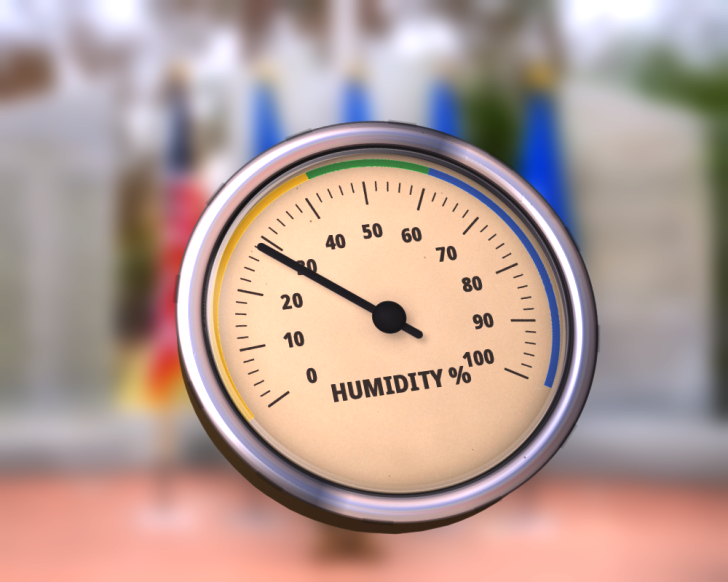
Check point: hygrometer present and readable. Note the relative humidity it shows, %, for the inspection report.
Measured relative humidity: 28 %
